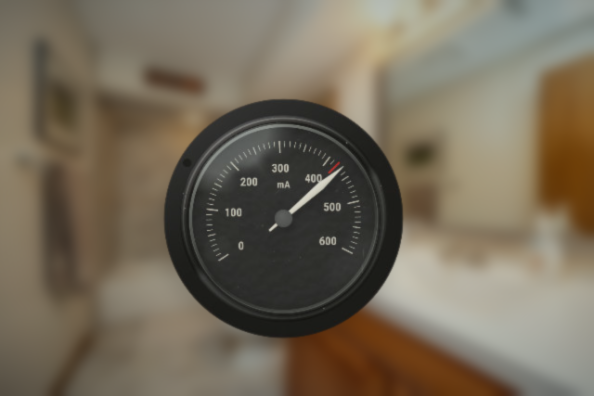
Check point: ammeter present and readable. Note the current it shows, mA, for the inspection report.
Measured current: 430 mA
